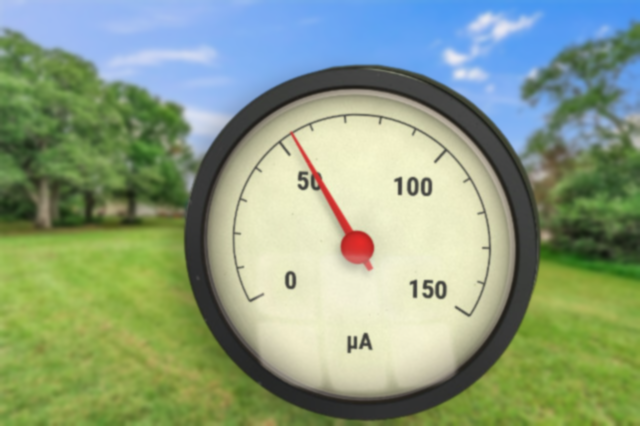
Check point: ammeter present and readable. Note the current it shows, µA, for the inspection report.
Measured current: 55 µA
